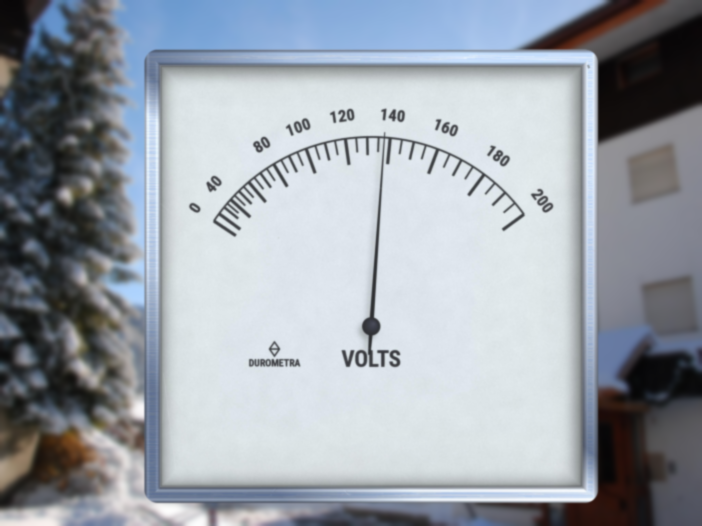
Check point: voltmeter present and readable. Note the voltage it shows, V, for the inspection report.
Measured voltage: 137.5 V
